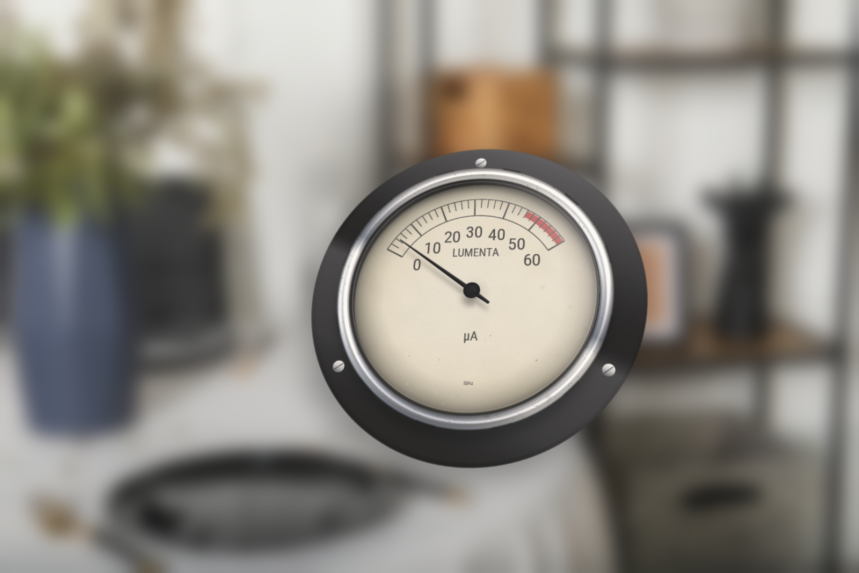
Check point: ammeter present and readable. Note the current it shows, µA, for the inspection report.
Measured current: 4 µA
